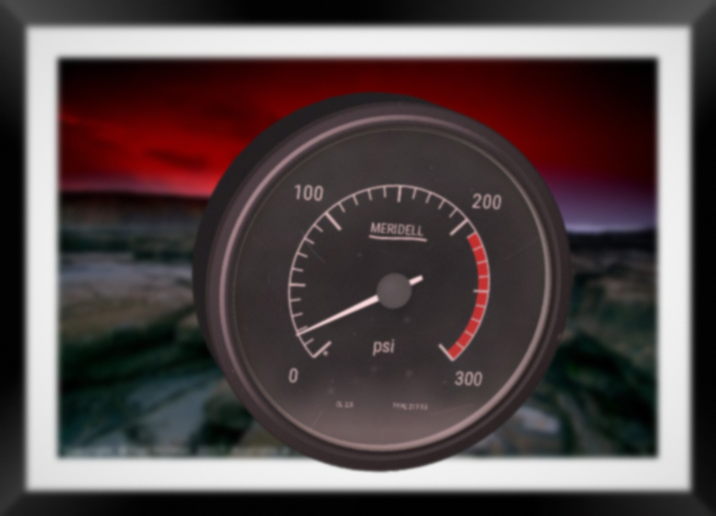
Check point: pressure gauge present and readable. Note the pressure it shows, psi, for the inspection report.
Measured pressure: 20 psi
